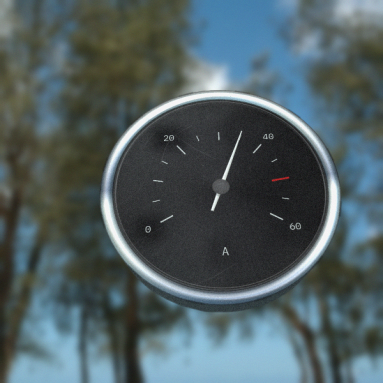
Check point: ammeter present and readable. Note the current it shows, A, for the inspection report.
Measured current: 35 A
